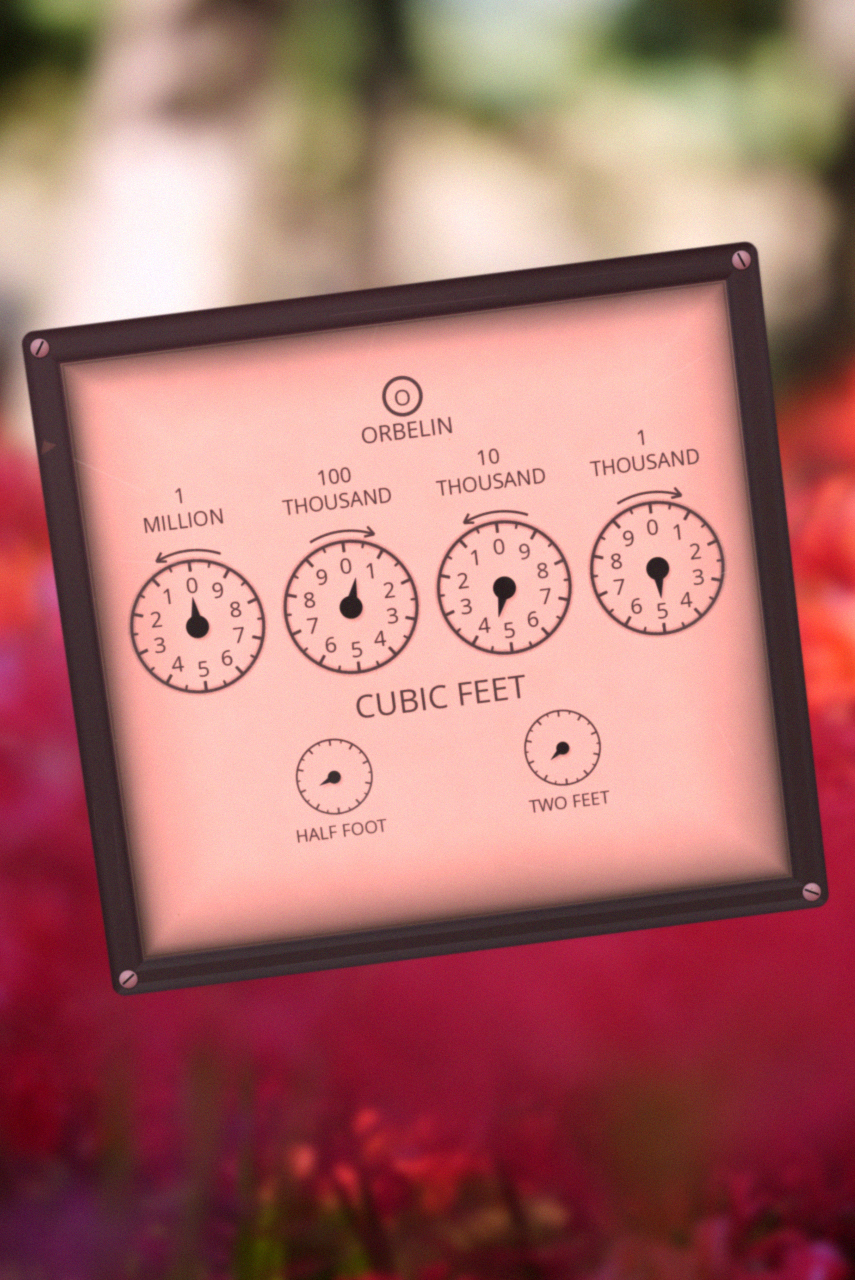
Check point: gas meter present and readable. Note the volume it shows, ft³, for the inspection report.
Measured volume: 4500 ft³
